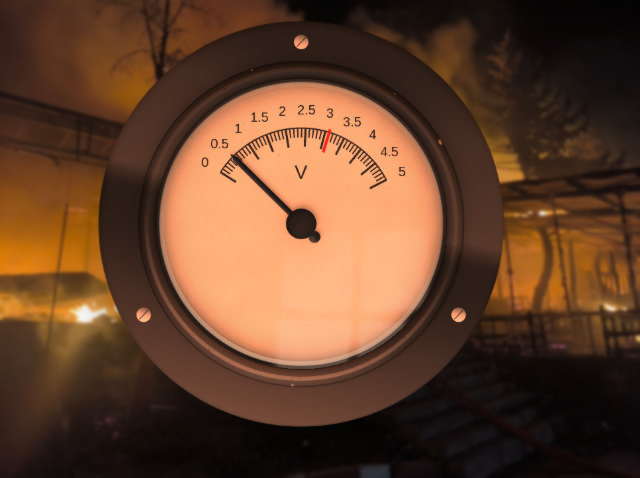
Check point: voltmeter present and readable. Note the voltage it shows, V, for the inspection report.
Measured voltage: 0.5 V
